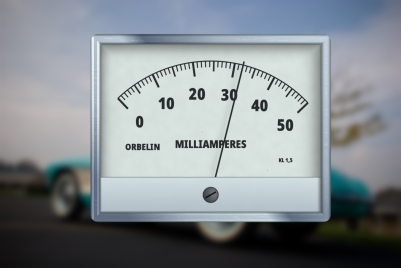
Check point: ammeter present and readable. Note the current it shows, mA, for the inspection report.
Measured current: 32 mA
